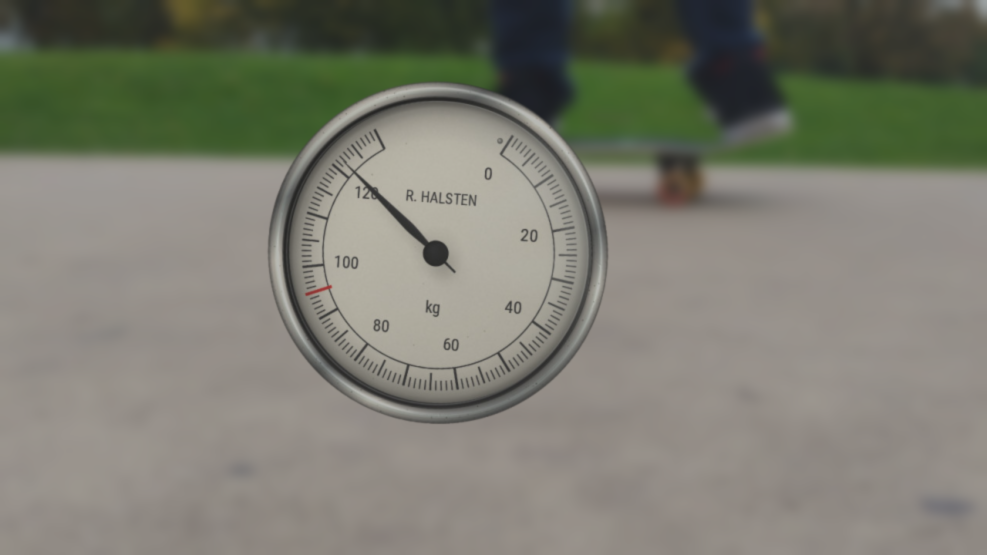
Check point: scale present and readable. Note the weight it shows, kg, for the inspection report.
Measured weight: 122 kg
